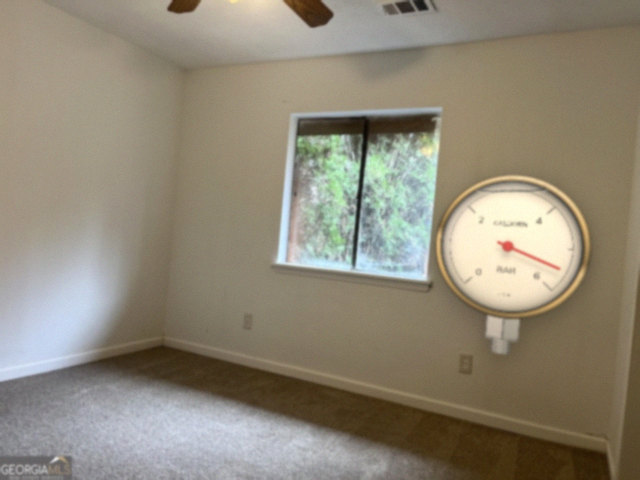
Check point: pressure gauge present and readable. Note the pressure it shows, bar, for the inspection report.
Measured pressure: 5.5 bar
